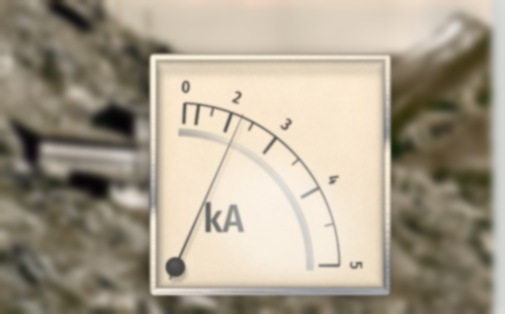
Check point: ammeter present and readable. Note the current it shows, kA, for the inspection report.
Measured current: 2.25 kA
